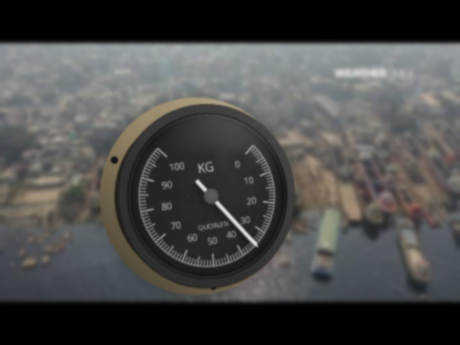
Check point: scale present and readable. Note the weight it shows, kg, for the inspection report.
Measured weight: 35 kg
